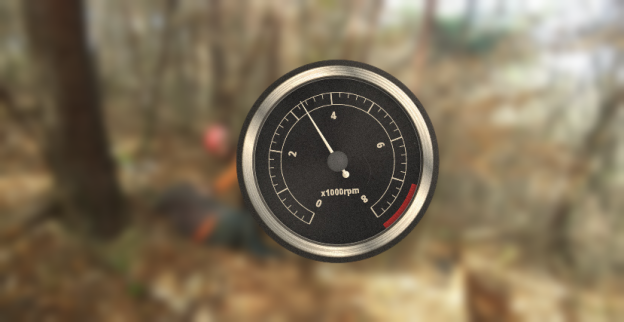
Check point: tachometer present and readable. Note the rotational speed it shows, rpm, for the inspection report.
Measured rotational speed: 3300 rpm
